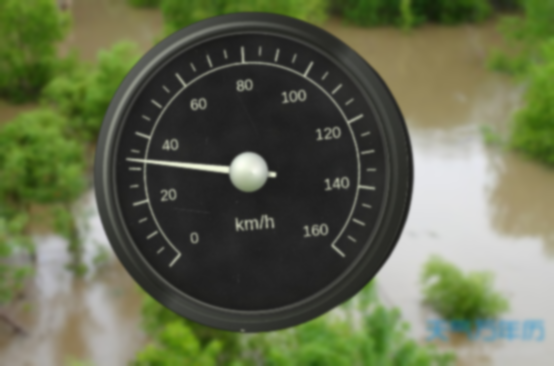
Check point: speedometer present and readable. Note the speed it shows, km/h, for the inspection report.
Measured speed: 32.5 km/h
